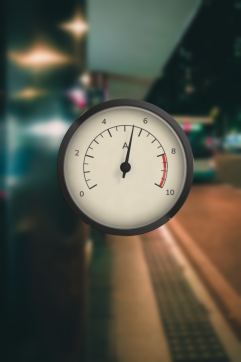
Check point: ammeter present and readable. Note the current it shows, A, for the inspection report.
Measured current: 5.5 A
